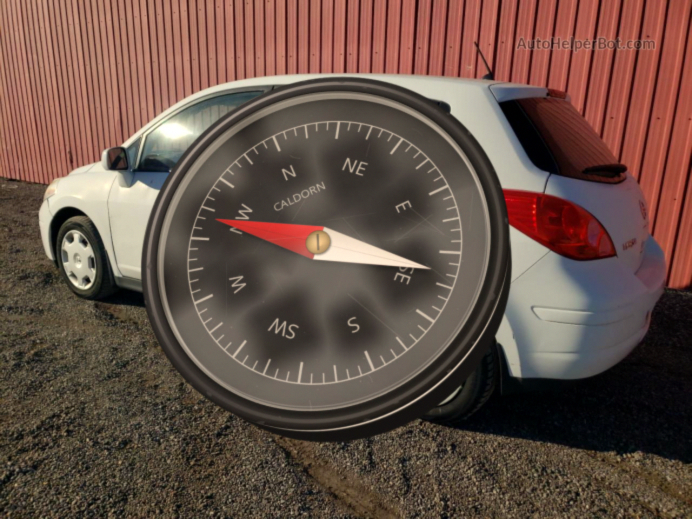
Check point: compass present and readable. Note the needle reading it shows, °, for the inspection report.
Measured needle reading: 310 °
